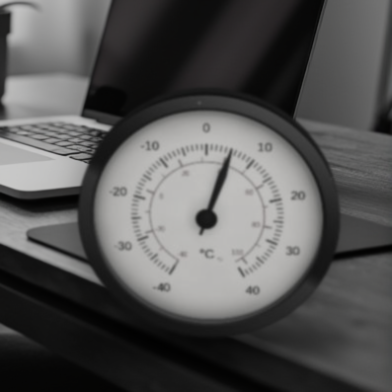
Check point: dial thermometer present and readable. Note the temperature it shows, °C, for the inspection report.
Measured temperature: 5 °C
